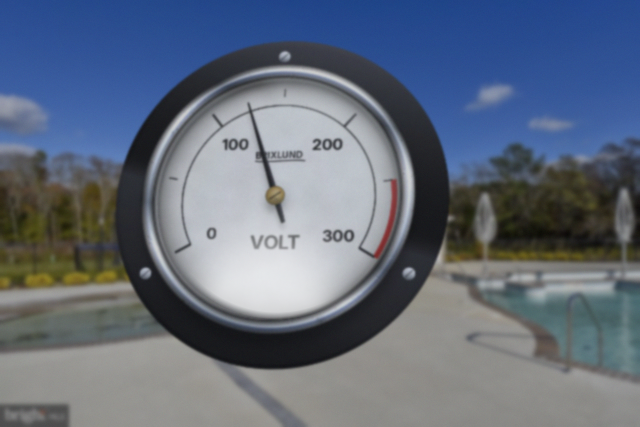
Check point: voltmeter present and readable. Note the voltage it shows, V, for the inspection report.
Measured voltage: 125 V
